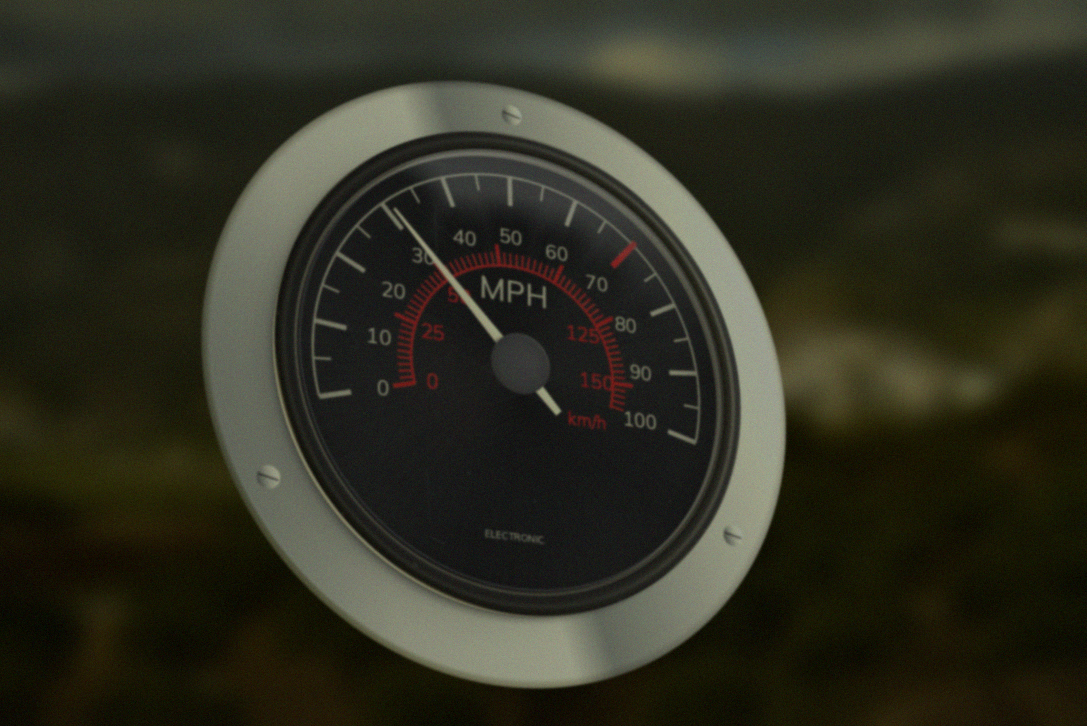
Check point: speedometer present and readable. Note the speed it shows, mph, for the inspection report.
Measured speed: 30 mph
